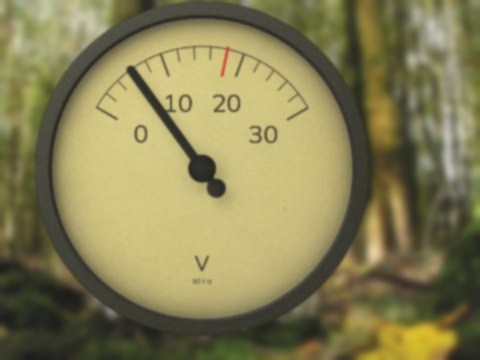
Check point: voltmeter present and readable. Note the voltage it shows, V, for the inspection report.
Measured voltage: 6 V
